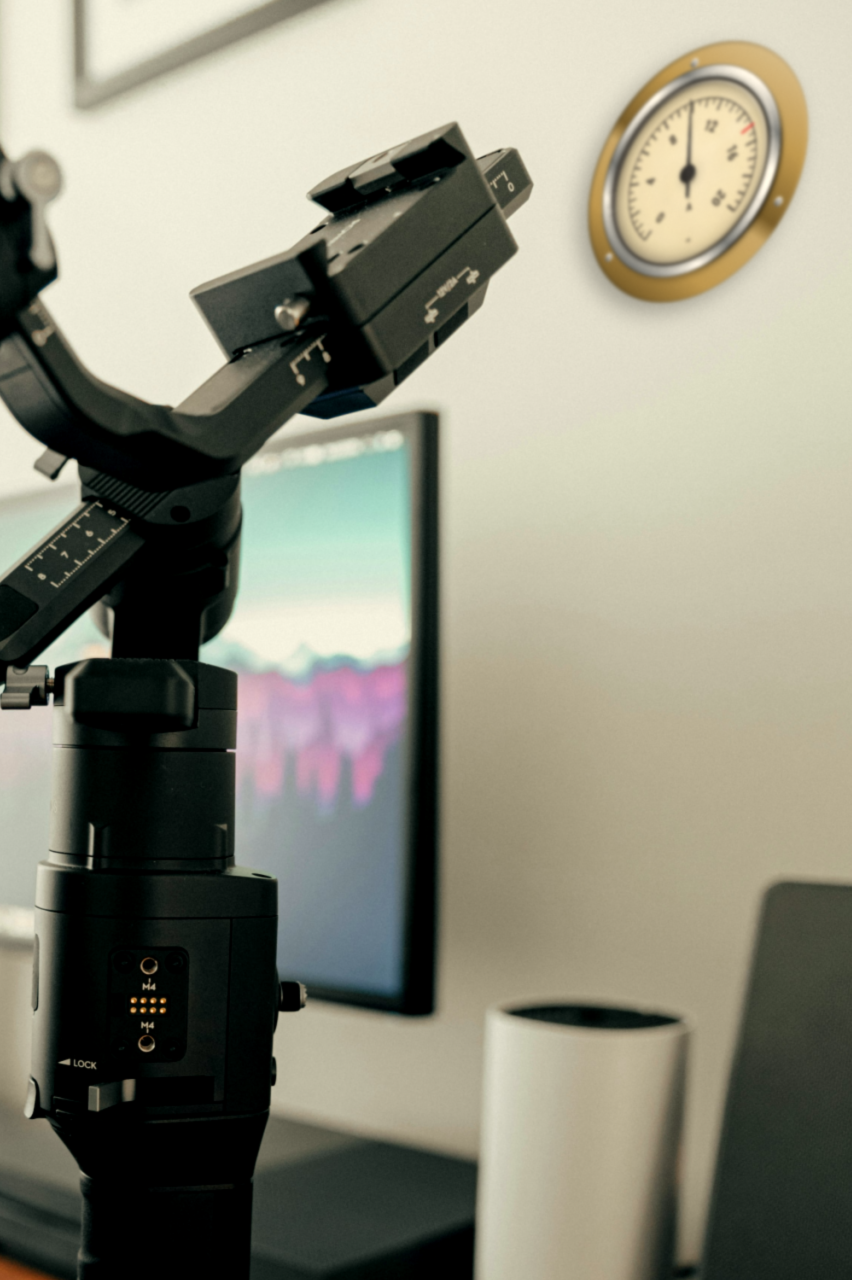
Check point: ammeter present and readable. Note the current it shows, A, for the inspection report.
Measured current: 10 A
